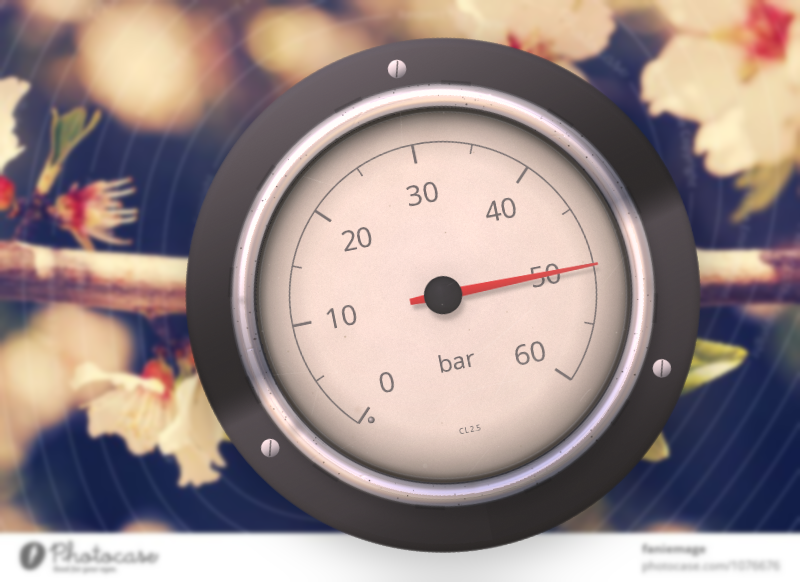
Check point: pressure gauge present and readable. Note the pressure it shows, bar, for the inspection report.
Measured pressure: 50 bar
